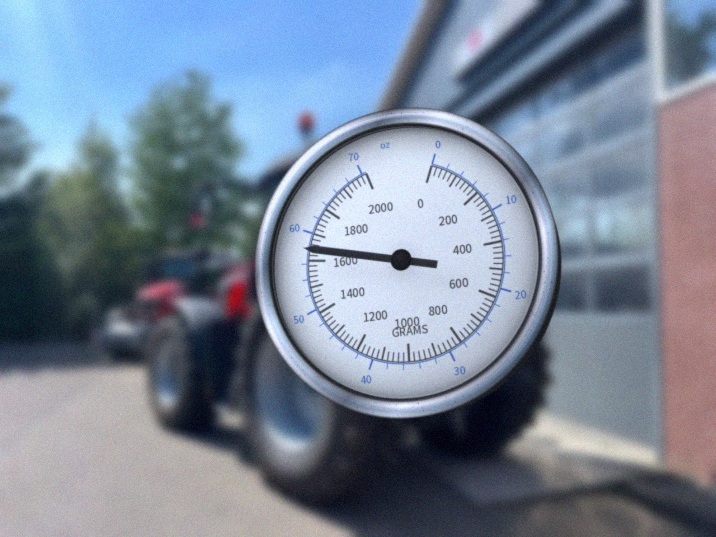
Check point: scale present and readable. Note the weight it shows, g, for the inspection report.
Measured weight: 1640 g
